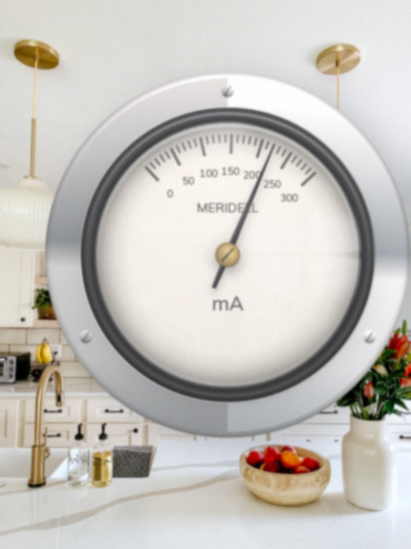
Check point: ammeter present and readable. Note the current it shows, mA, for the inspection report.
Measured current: 220 mA
